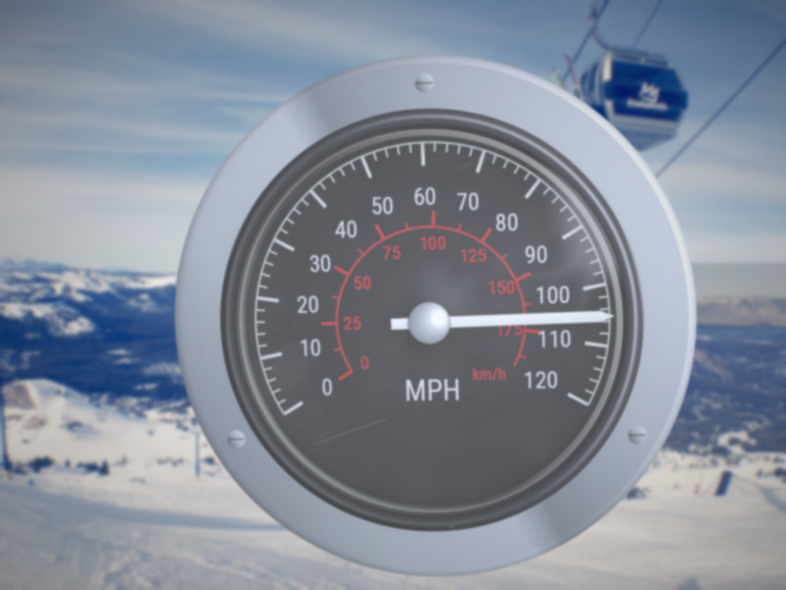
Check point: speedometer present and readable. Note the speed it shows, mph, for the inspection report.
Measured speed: 105 mph
